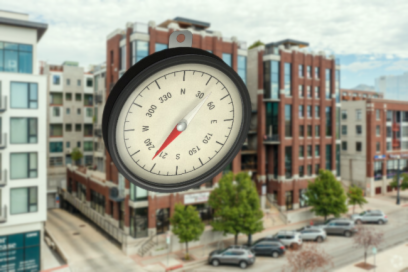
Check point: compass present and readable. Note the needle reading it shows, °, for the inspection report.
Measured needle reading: 220 °
